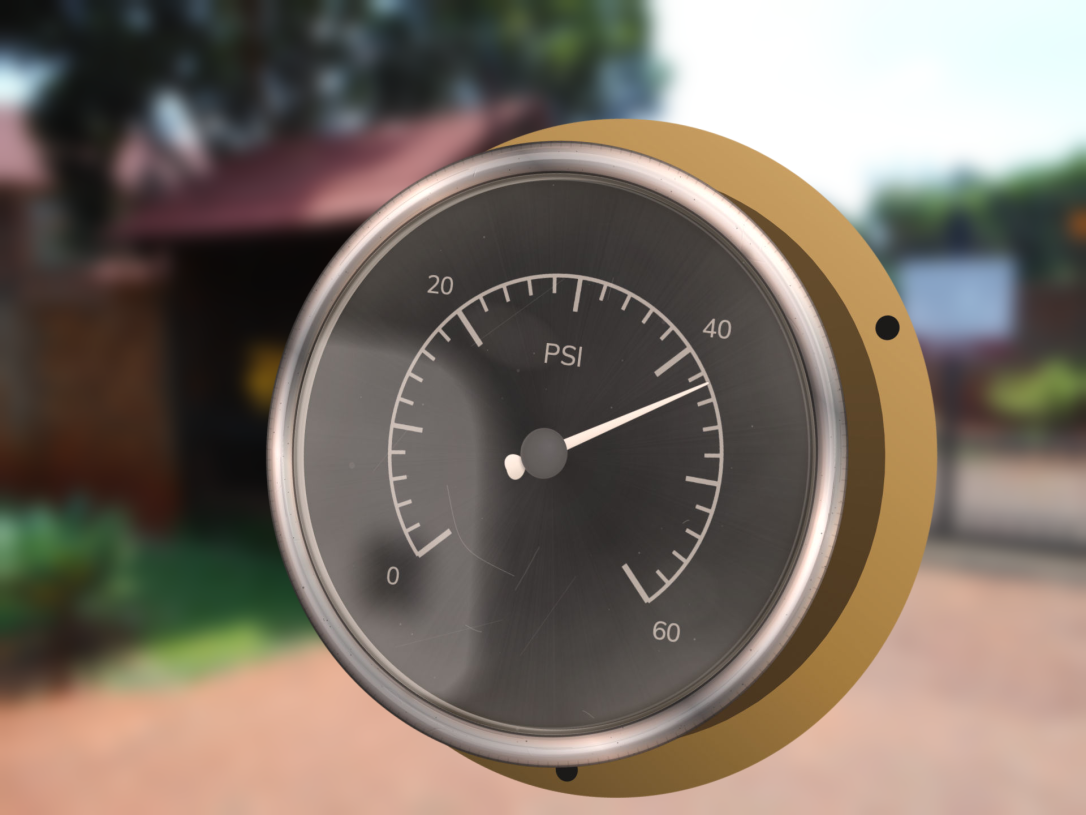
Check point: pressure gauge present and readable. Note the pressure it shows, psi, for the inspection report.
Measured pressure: 43 psi
